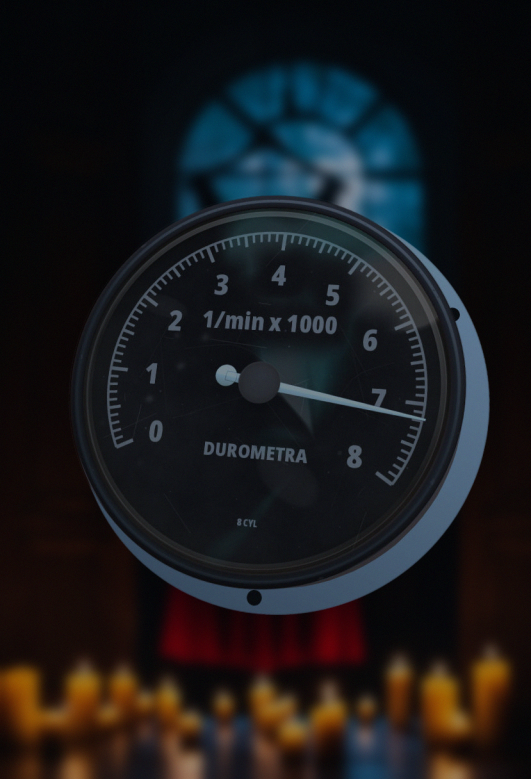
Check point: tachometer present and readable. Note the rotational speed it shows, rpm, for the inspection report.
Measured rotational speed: 7200 rpm
